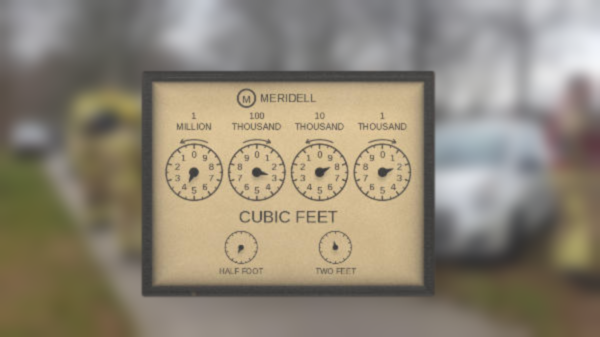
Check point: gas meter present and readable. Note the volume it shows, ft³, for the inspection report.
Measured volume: 428200 ft³
